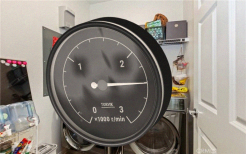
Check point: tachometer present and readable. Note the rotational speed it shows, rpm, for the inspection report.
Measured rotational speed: 2400 rpm
